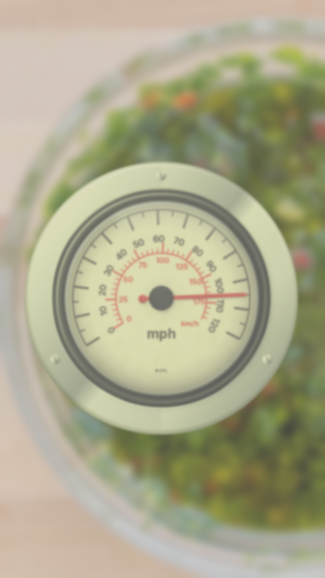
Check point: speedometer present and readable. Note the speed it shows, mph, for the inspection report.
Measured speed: 105 mph
